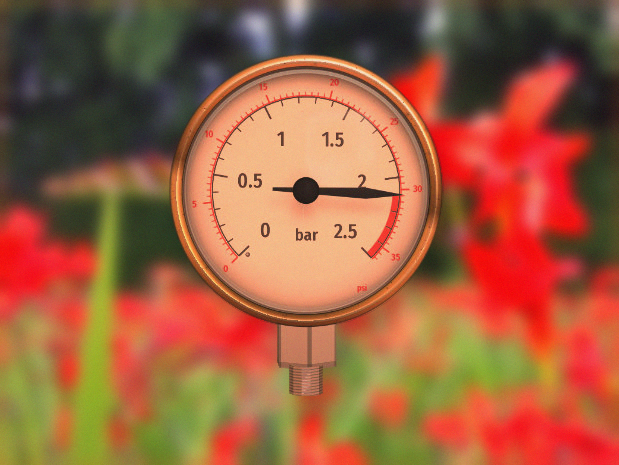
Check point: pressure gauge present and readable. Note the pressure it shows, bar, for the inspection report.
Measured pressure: 2.1 bar
